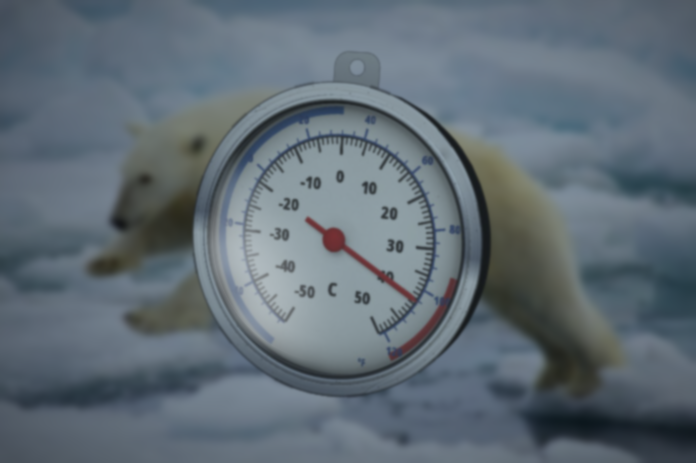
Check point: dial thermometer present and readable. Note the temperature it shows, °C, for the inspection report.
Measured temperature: 40 °C
